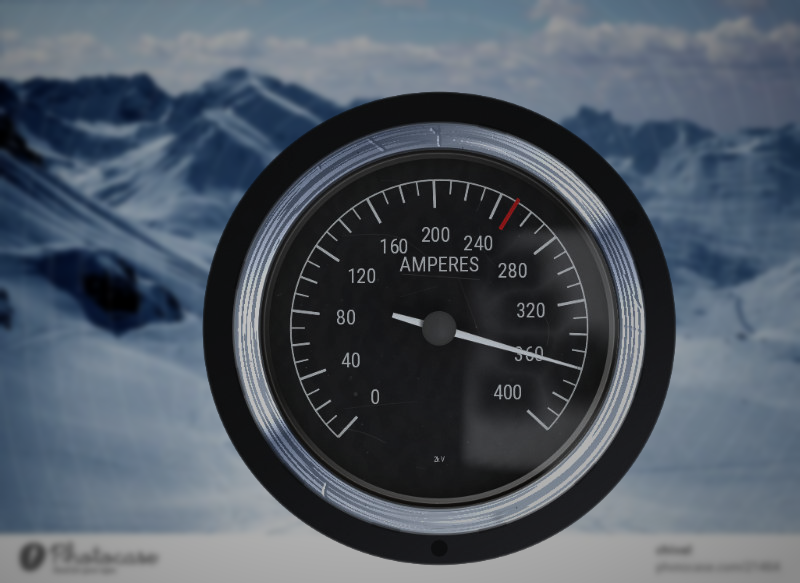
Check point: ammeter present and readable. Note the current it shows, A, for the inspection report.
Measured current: 360 A
